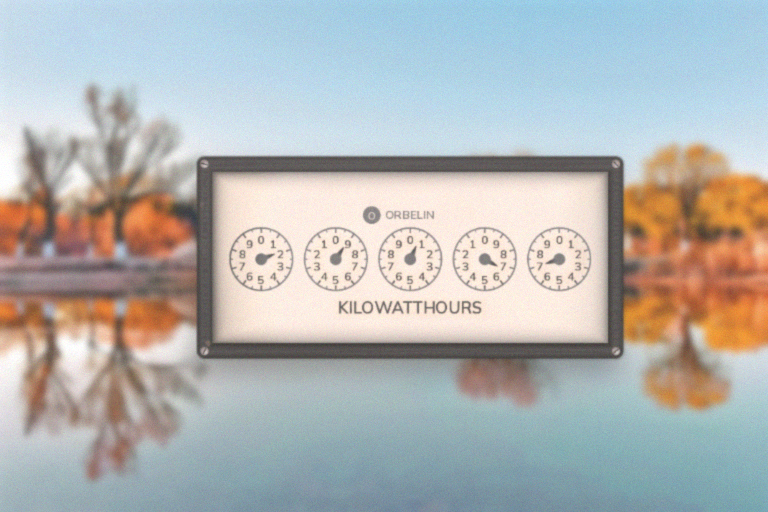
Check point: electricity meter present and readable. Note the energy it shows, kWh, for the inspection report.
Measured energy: 19067 kWh
